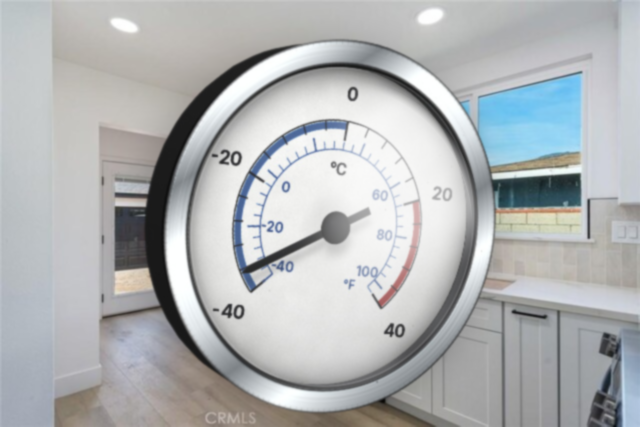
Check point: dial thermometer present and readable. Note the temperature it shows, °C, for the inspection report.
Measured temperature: -36 °C
